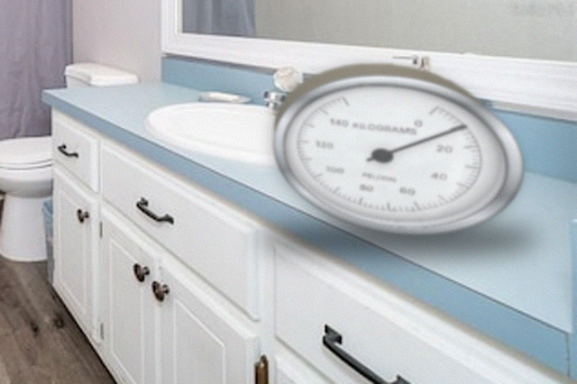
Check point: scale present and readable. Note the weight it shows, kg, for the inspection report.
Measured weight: 10 kg
